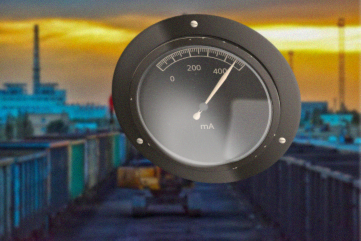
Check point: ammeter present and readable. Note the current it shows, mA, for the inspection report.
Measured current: 450 mA
